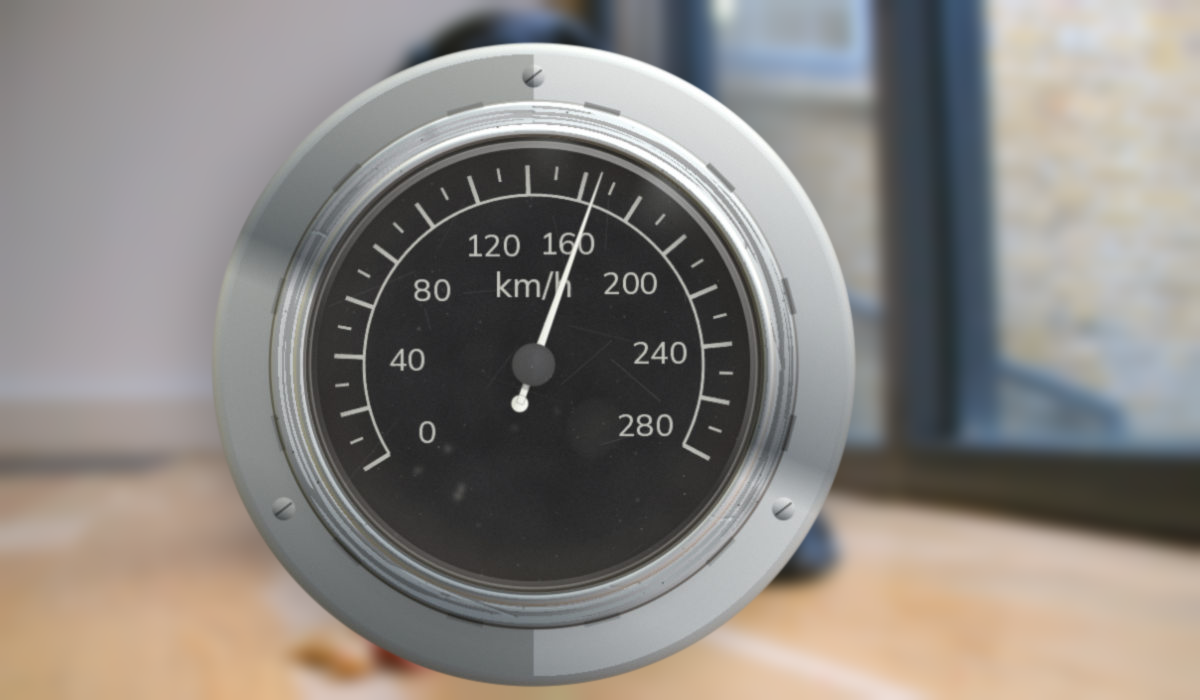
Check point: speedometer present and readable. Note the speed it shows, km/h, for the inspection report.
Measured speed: 165 km/h
